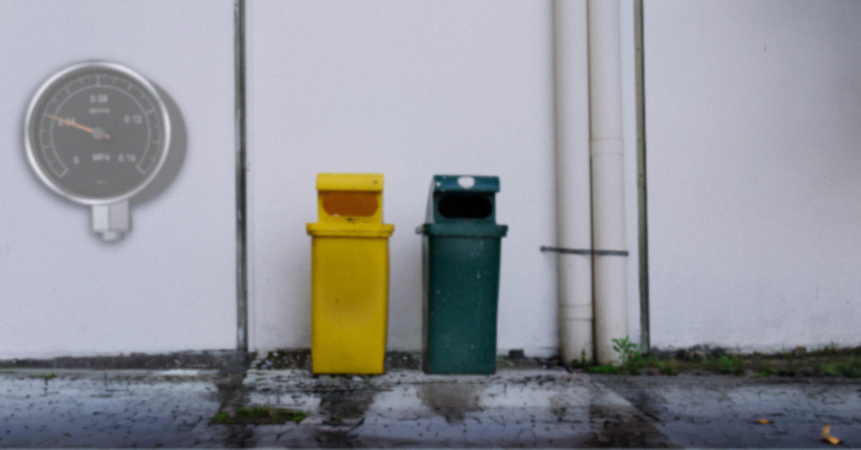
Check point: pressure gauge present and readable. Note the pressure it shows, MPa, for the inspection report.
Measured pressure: 0.04 MPa
